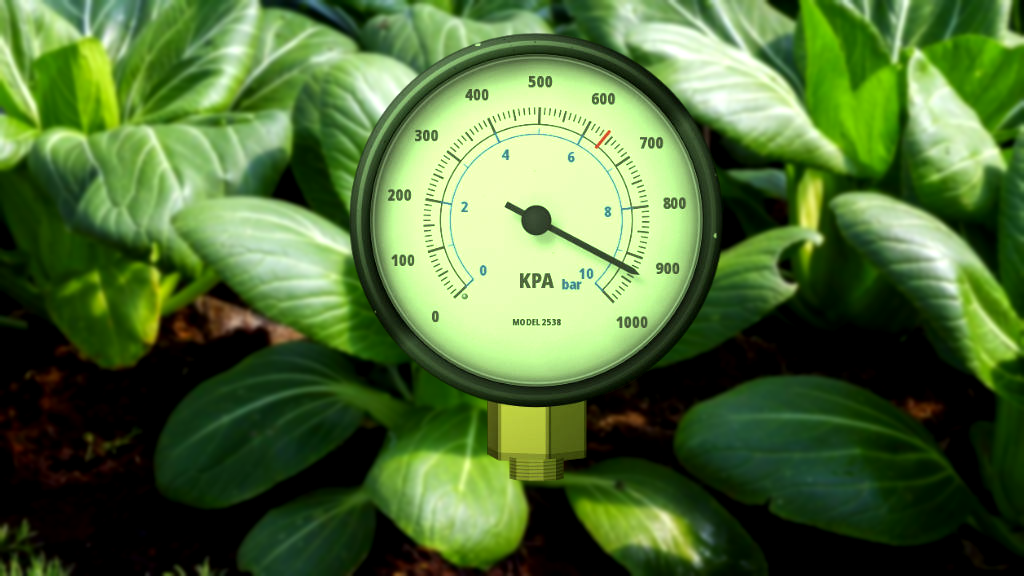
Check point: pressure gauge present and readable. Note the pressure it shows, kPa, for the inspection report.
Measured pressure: 930 kPa
